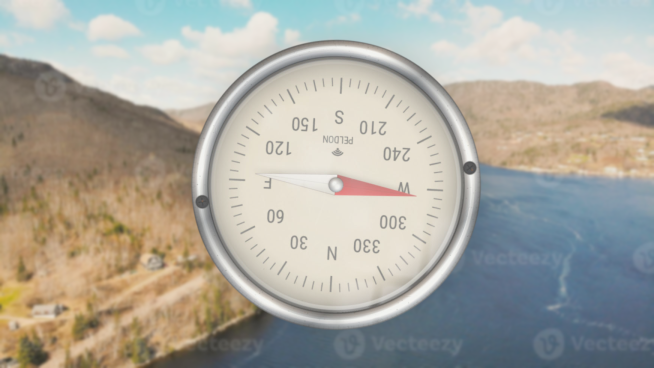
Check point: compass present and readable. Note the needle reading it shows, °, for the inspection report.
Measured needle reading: 275 °
